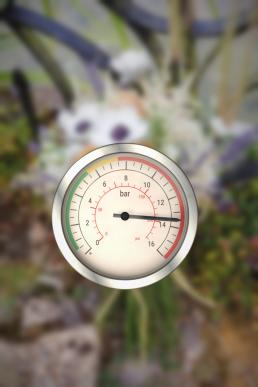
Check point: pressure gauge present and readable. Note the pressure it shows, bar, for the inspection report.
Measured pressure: 13.5 bar
